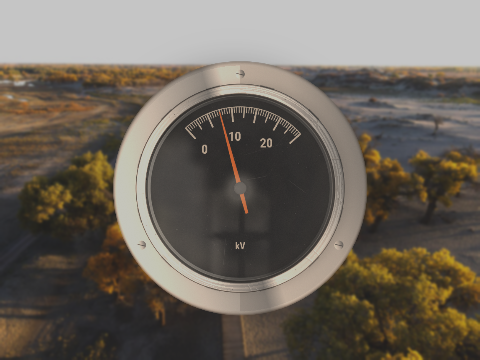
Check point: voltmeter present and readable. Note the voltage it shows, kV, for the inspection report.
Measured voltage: 7.5 kV
